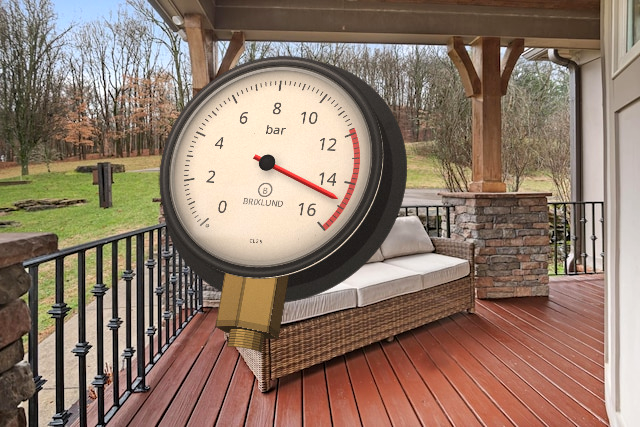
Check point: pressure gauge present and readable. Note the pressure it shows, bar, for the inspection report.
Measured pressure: 14.8 bar
